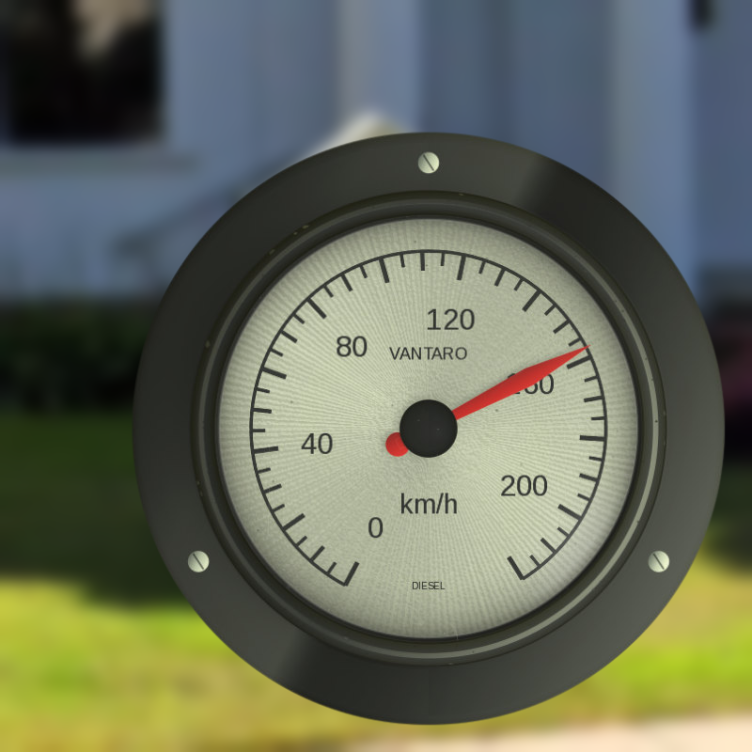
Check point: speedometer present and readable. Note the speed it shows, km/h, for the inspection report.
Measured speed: 157.5 km/h
